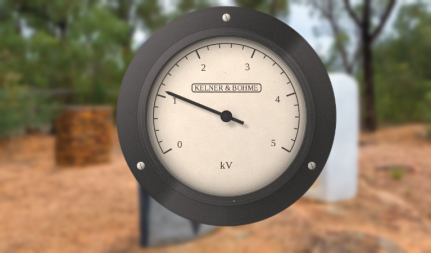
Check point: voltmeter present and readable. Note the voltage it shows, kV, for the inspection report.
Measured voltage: 1.1 kV
